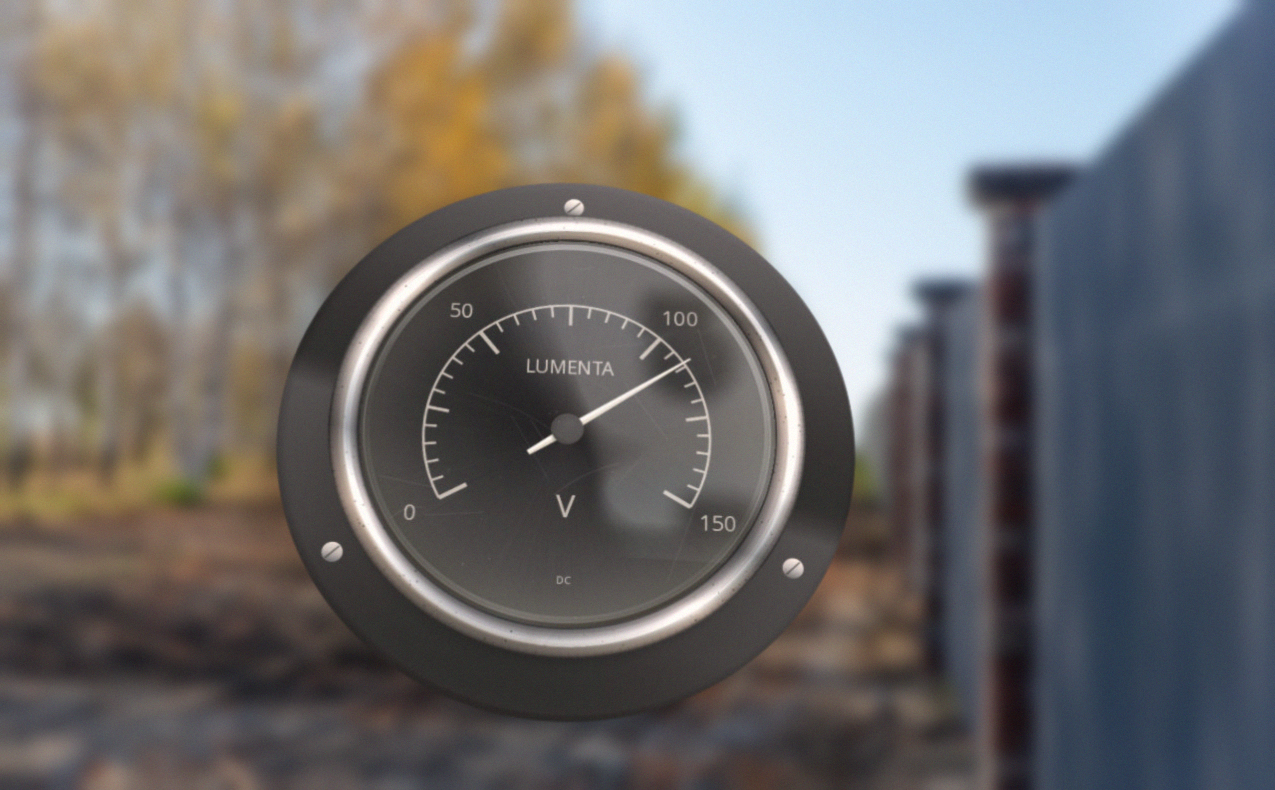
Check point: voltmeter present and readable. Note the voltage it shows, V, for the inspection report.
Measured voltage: 110 V
